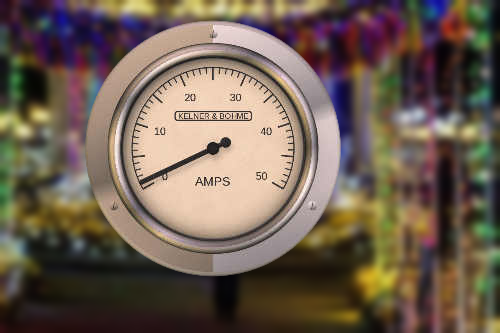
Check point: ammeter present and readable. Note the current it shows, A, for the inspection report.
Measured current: 1 A
